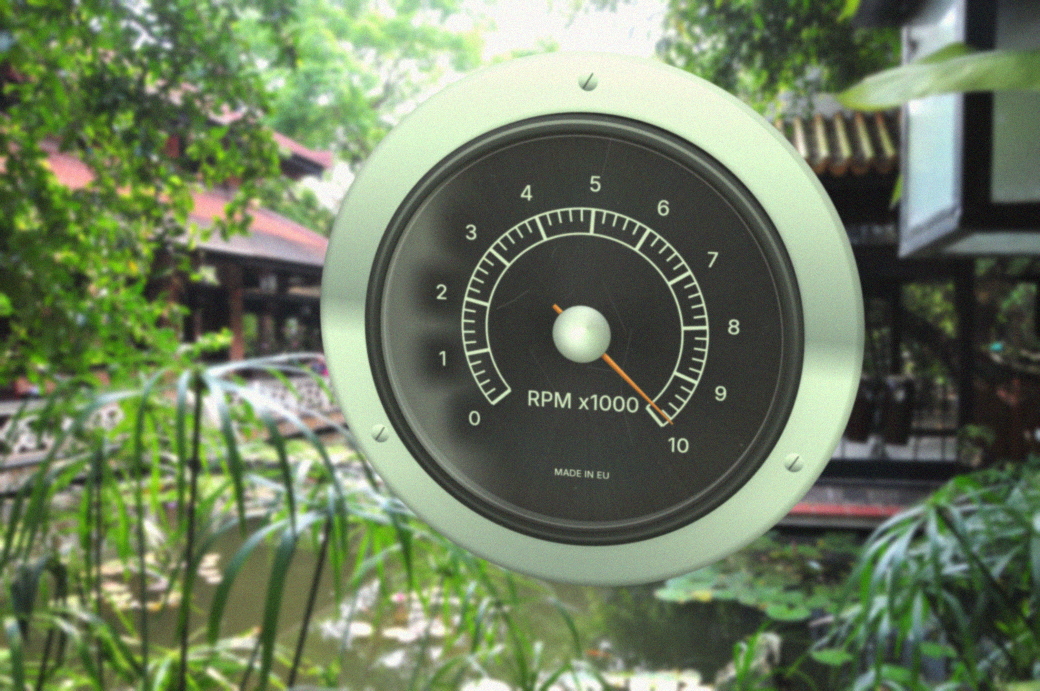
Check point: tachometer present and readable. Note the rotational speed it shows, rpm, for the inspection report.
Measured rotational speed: 9800 rpm
